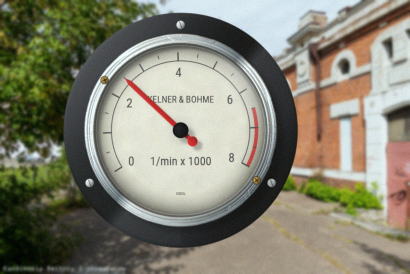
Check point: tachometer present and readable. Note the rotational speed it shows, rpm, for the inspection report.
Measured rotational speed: 2500 rpm
